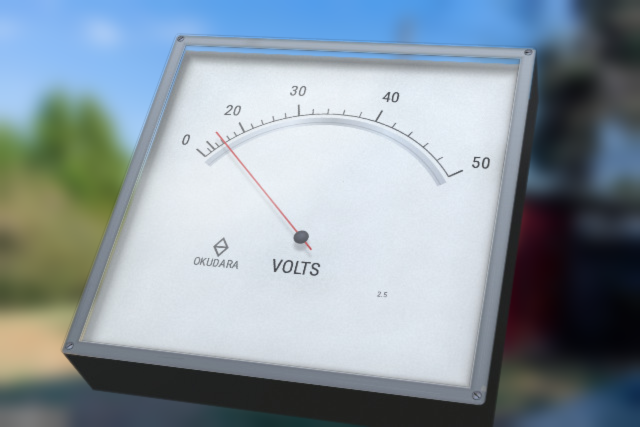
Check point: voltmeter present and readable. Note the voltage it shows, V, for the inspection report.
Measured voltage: 14 V
